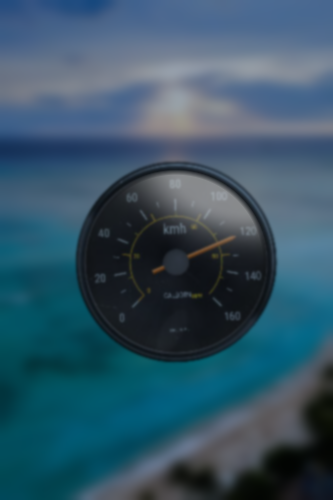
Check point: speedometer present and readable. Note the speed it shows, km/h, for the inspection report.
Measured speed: 120 km/h
